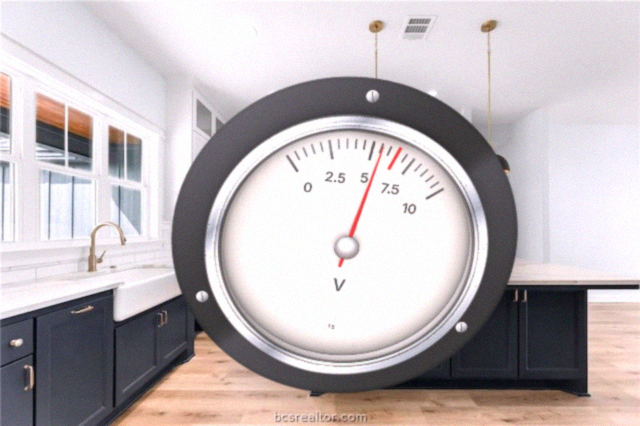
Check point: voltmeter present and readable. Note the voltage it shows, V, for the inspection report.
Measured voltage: 5.5 V
